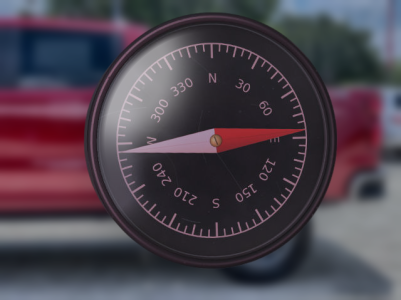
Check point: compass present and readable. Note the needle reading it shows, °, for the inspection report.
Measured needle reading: 85 °
